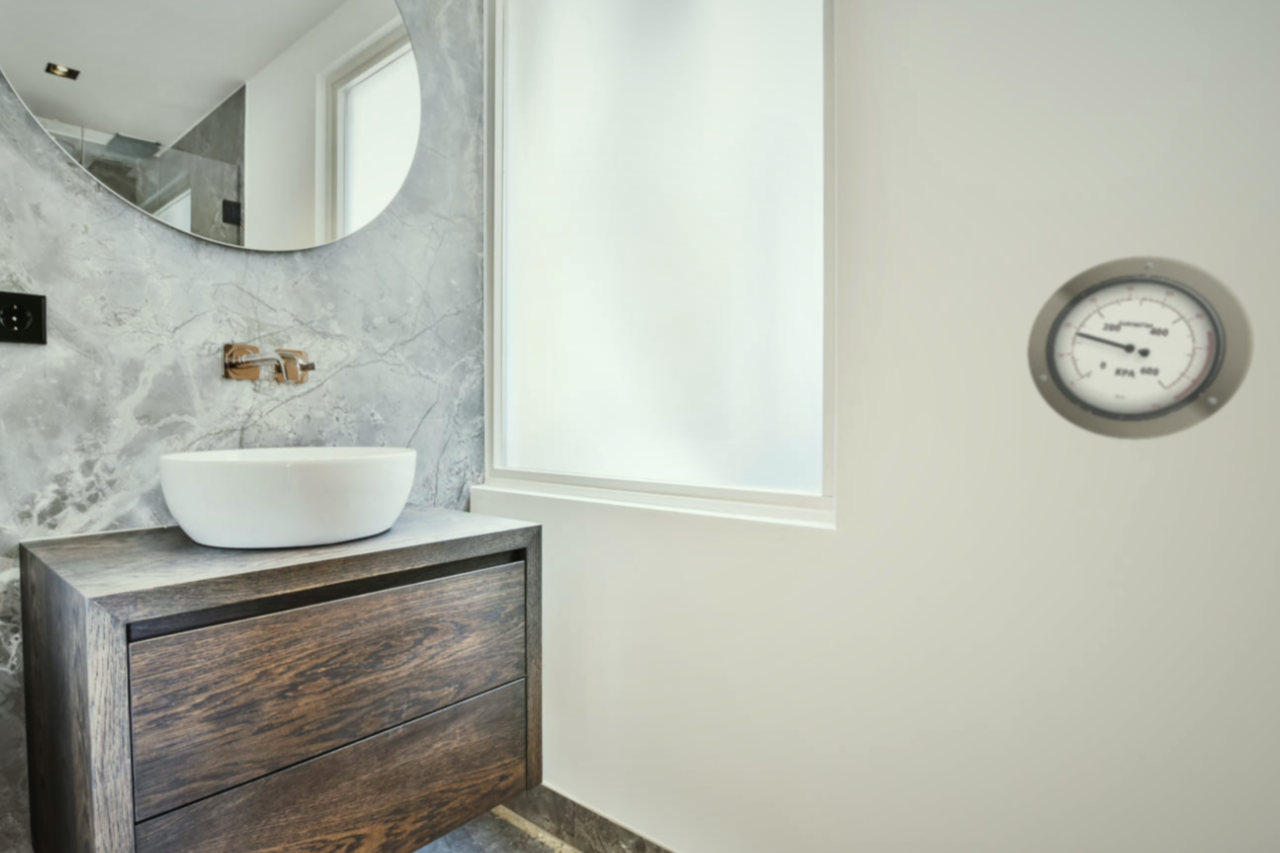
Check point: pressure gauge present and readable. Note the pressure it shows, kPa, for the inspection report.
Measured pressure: 125 kPa
